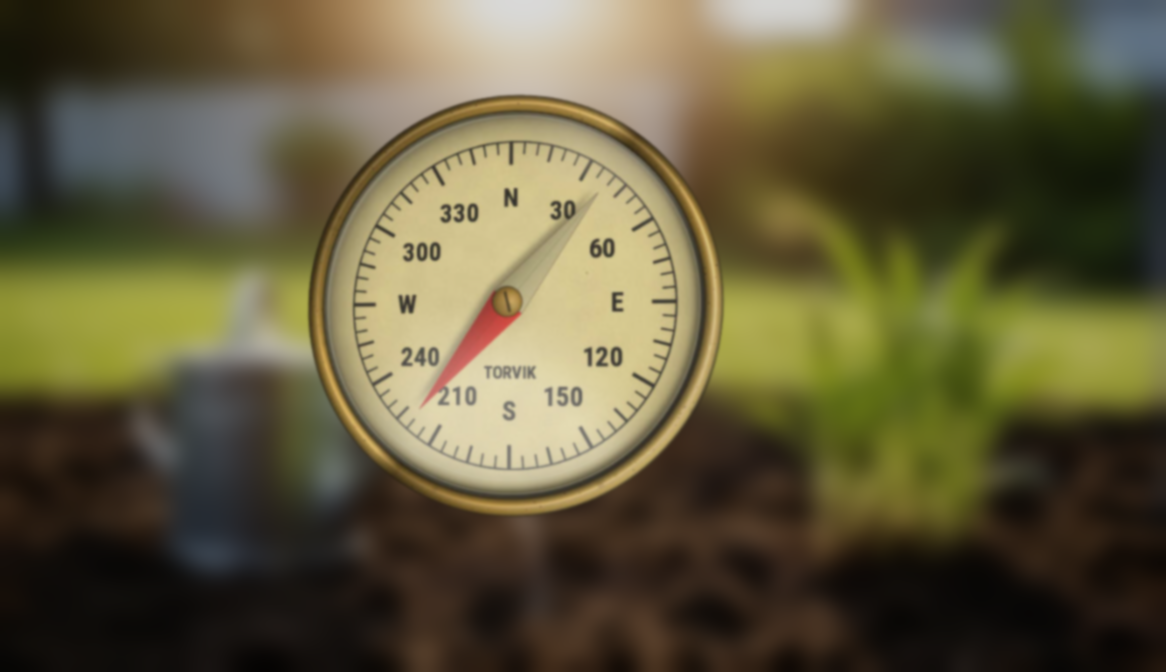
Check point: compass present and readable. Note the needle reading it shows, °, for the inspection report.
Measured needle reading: 220 °
